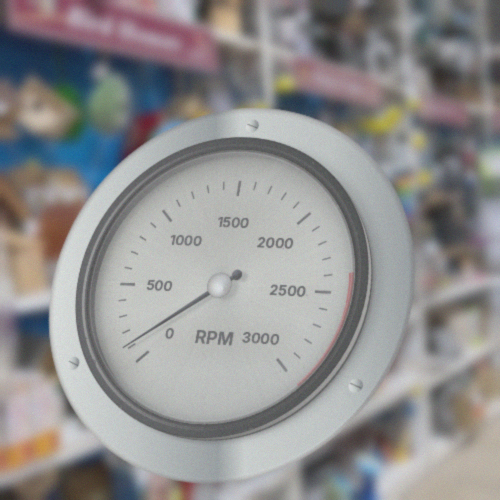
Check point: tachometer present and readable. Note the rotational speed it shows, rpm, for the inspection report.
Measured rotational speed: 100 rpm
